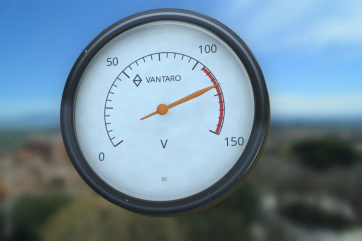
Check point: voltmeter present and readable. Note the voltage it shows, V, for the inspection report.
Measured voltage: 120 V
